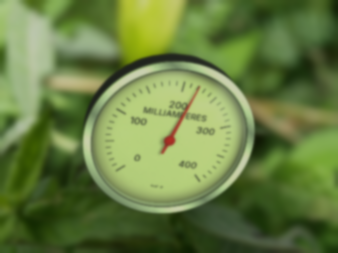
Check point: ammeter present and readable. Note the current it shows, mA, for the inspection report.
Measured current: 220 mA
